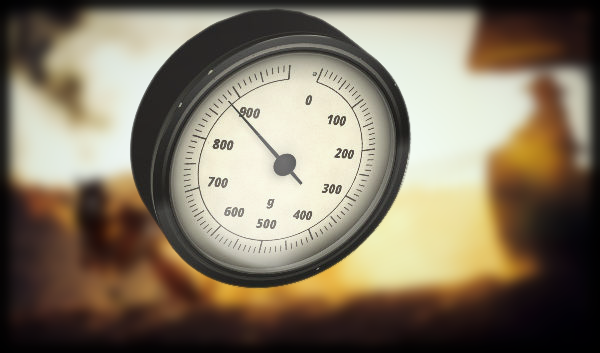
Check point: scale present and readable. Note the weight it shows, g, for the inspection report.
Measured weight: 880 g
